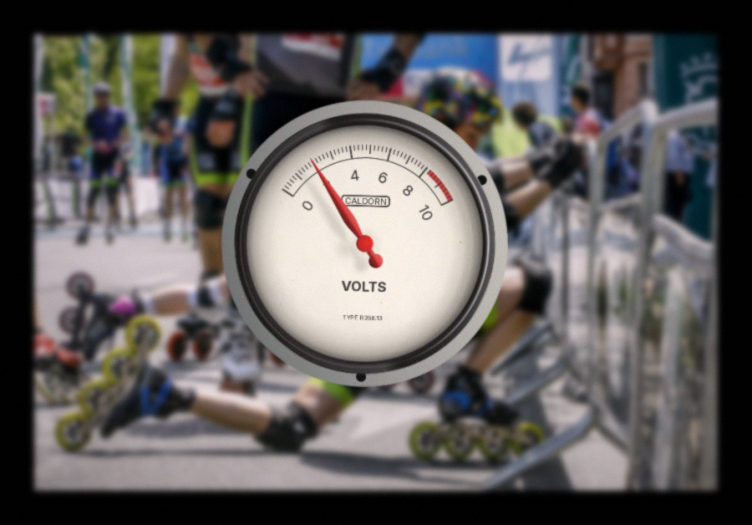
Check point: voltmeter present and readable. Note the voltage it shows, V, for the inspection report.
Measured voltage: 2 V
